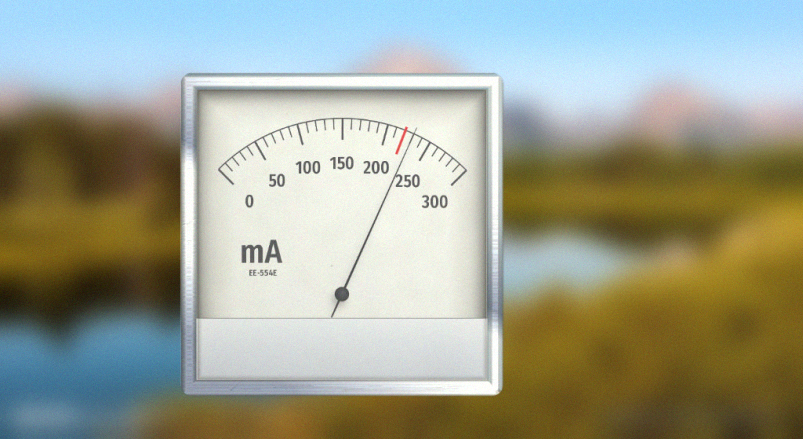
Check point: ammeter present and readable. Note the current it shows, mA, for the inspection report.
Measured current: 230 mA
